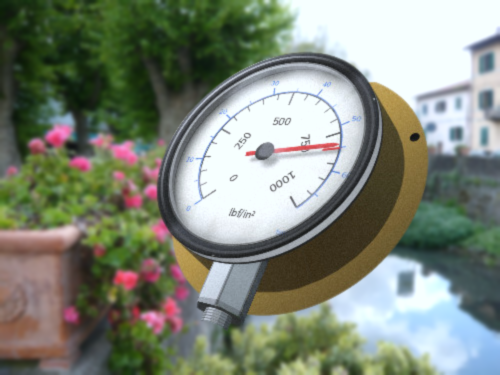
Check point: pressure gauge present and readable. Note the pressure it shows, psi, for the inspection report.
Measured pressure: 800 psi
